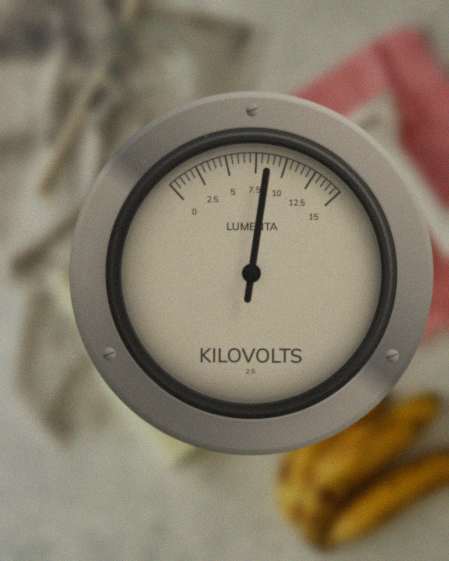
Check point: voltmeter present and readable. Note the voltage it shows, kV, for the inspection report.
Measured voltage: 8.5 kV
